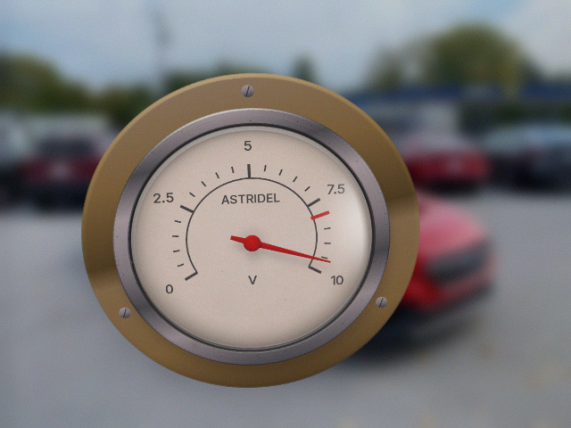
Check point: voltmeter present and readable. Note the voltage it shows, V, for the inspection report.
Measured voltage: 9.5 V
